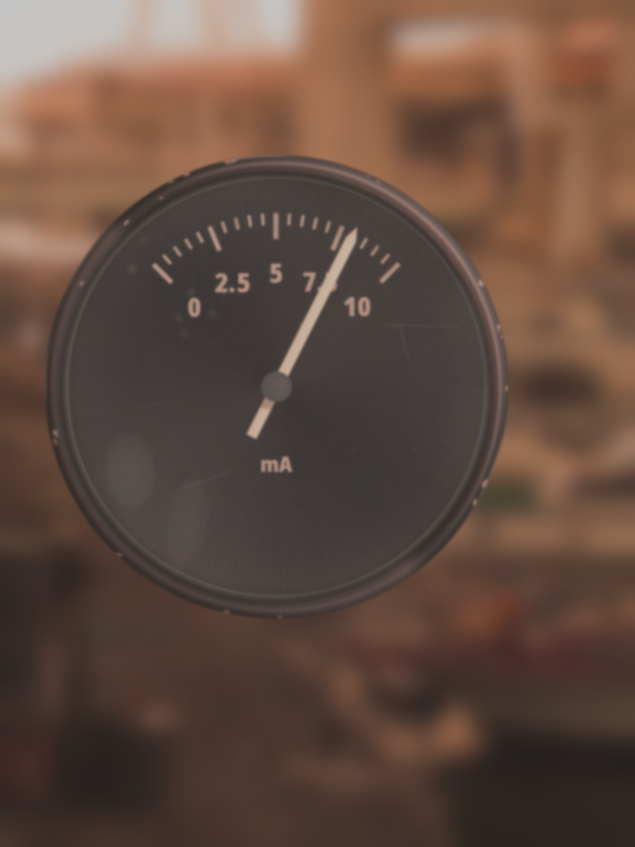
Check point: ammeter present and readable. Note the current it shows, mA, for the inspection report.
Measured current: 8 mA
